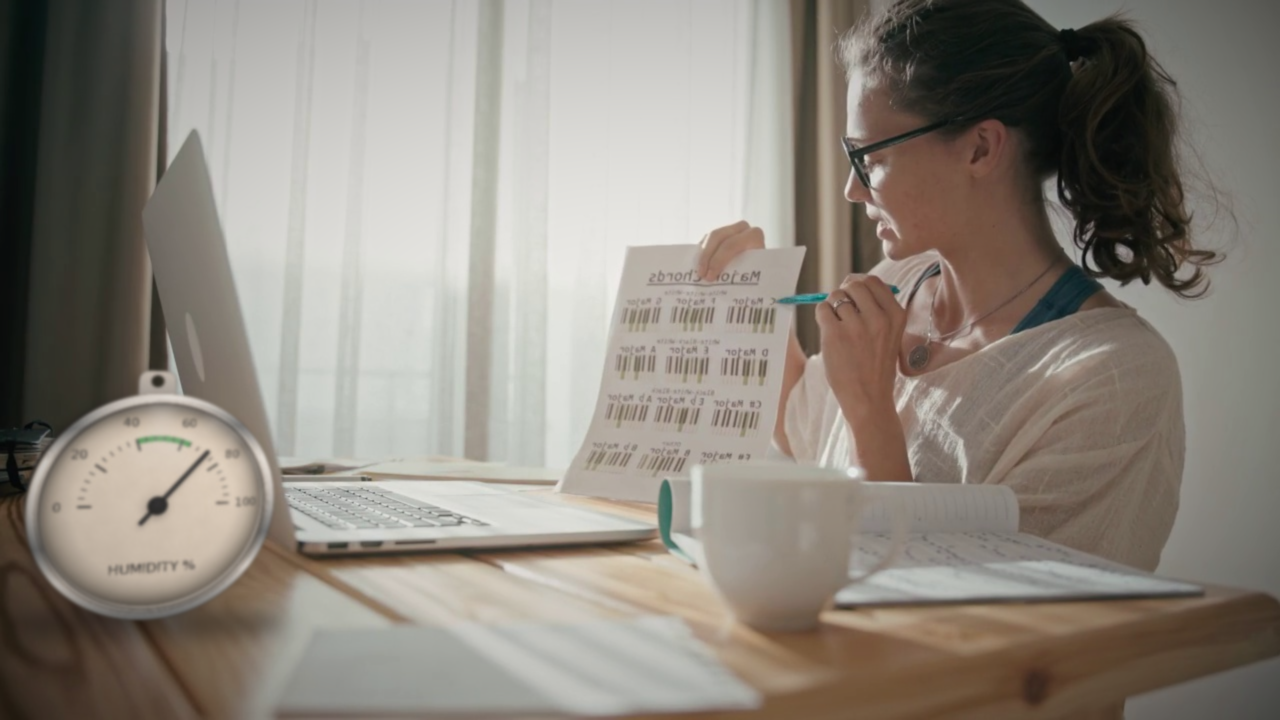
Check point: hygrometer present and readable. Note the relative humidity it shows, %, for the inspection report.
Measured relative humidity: 72 %
